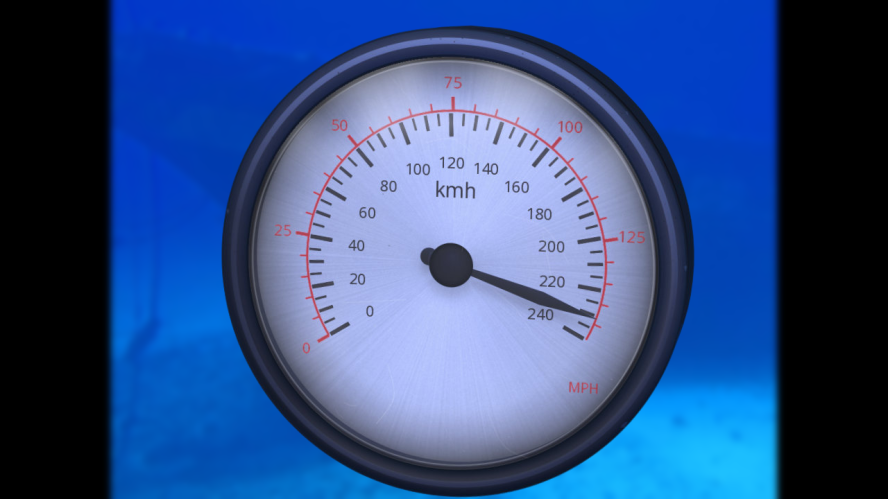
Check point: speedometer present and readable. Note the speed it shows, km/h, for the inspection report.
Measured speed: 230 km/h
